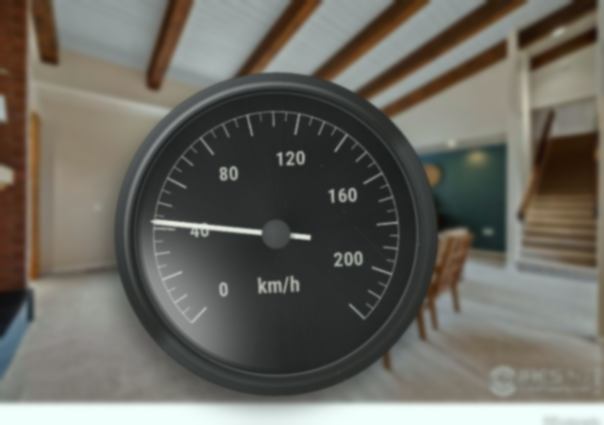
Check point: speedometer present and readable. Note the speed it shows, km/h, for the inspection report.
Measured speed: 42.5 km/h
